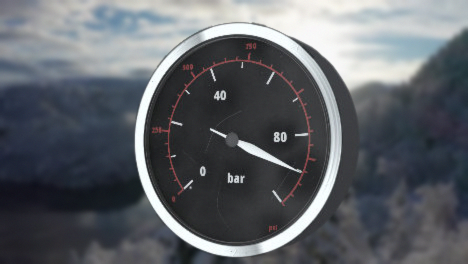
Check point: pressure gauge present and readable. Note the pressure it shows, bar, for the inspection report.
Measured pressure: 90 bar
